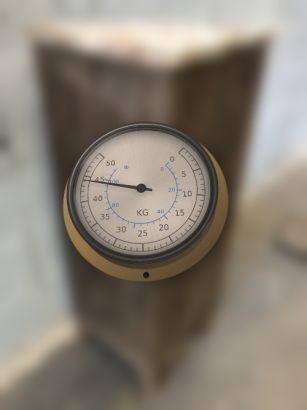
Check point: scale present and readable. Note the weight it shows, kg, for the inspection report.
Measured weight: 44 kg
